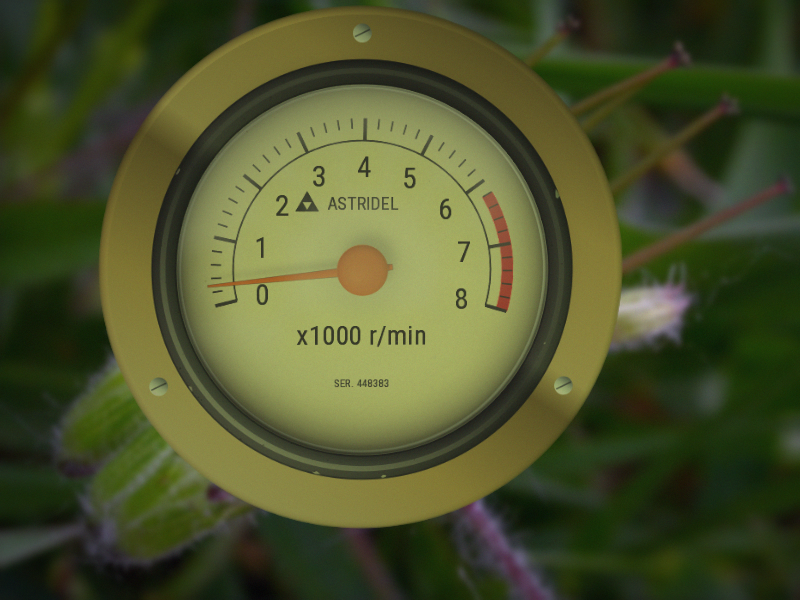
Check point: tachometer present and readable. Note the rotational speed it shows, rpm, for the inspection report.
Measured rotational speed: 300 rpm
